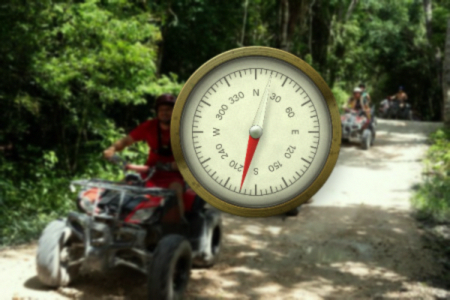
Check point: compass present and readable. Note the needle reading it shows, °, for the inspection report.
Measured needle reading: 195 °
